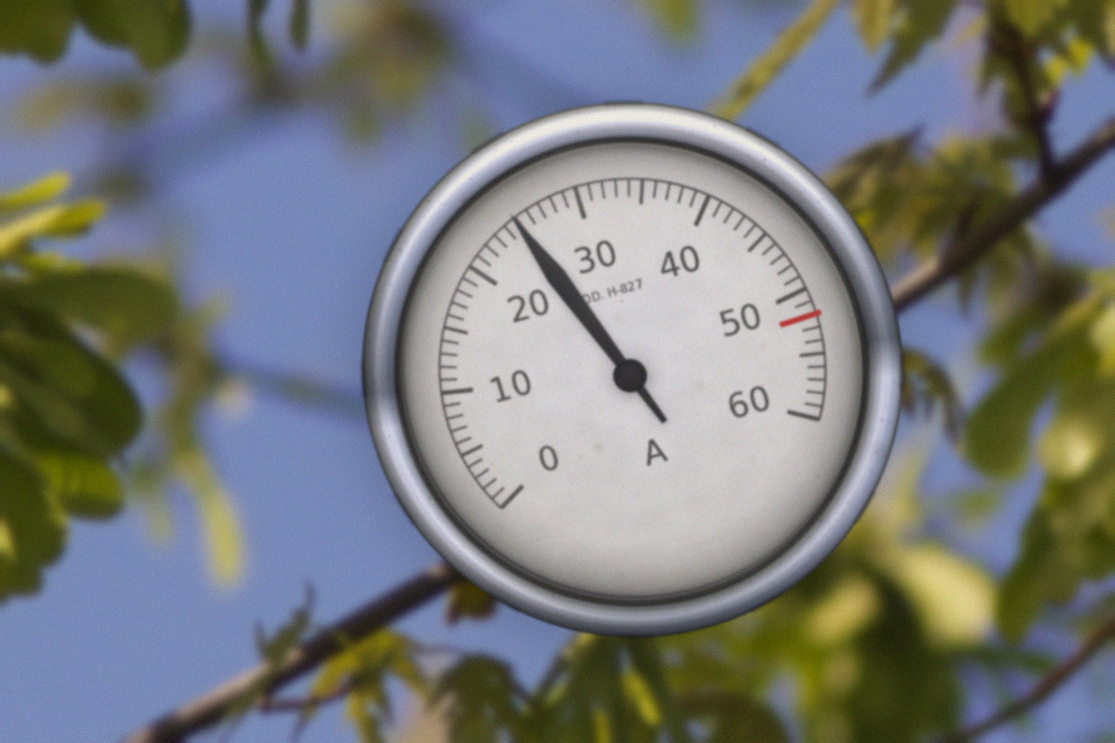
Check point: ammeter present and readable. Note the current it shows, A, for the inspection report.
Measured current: 25 A
